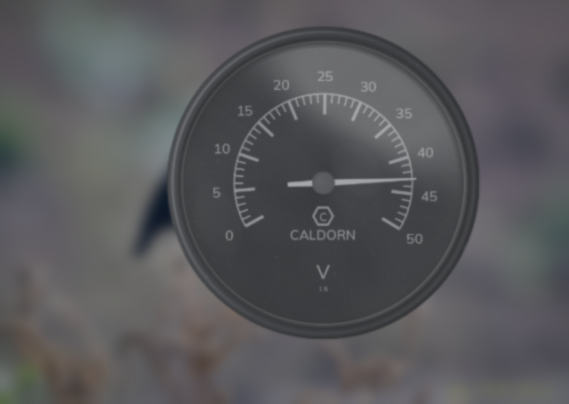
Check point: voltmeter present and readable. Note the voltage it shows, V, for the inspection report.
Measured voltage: 43 V
